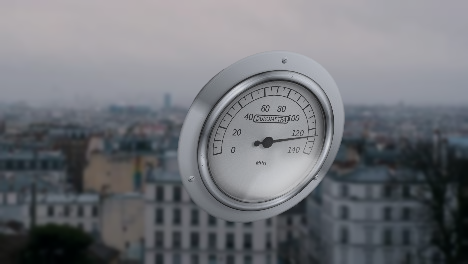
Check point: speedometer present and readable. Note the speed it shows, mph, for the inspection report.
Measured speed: 125 mph
